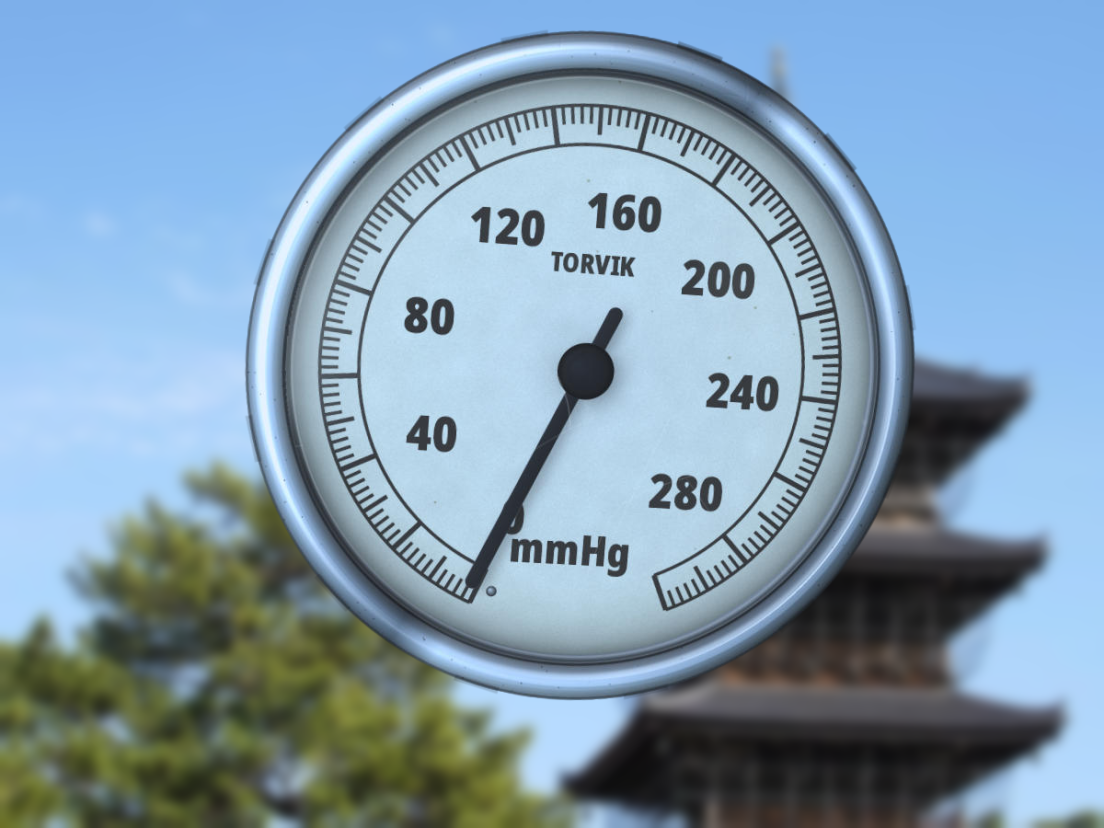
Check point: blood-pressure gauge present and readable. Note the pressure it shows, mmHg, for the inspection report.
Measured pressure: 2 mmHg
